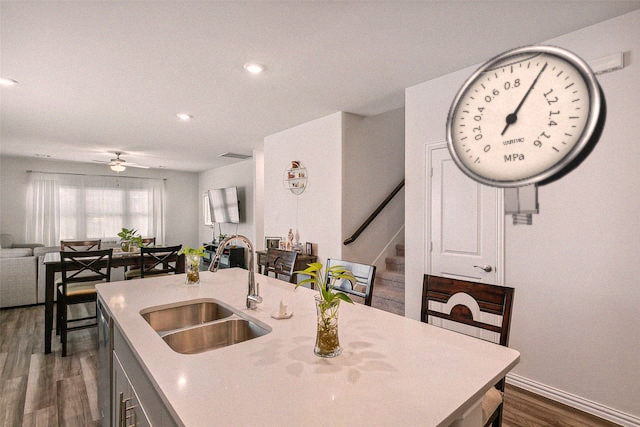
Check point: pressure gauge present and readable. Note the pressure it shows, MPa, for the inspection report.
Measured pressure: 1 MPa
